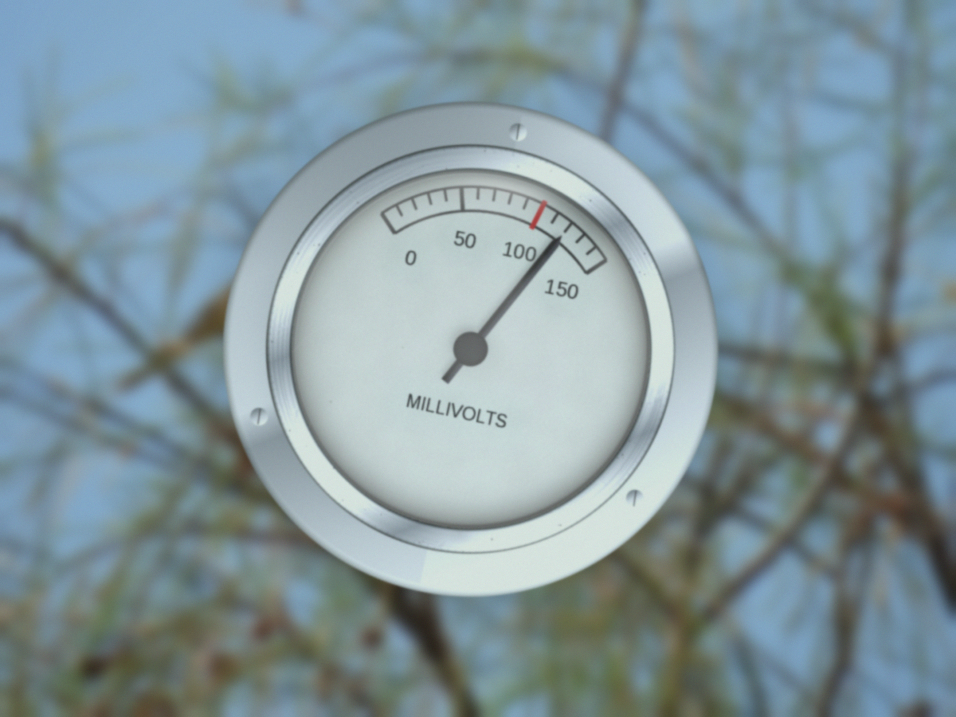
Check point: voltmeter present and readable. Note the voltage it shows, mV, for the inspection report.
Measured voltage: 120 mV
